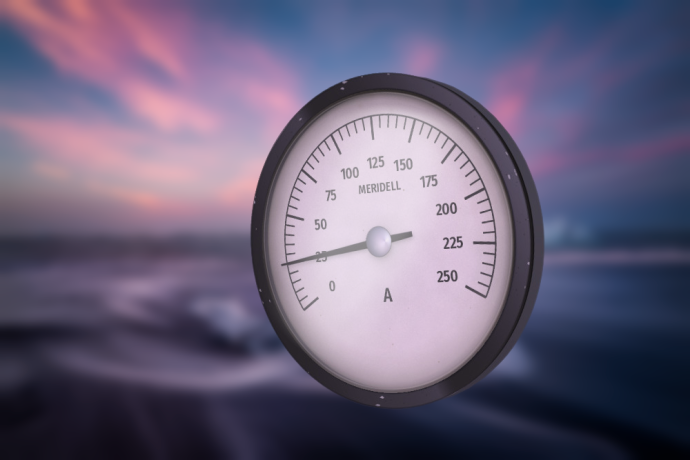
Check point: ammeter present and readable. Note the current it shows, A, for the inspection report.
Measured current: 25 A
